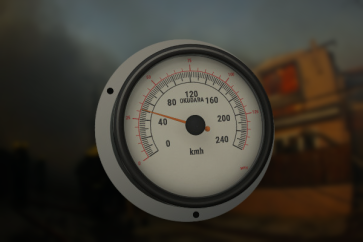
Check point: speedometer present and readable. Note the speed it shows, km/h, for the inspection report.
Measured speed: 50 km/h
